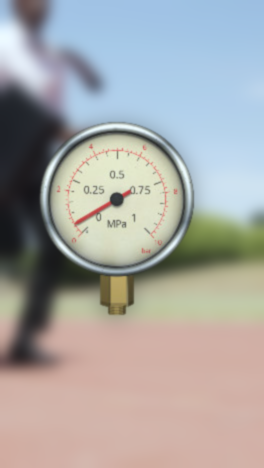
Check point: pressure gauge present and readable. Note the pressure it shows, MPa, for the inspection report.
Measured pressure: 0.05 MPa
